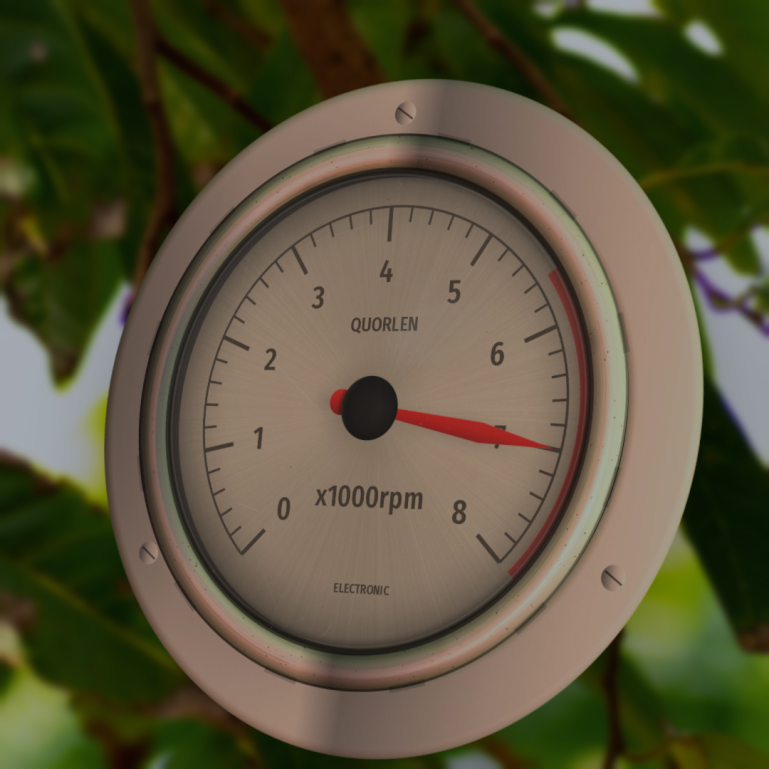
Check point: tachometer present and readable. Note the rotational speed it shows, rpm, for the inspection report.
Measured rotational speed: 7000 rpm
